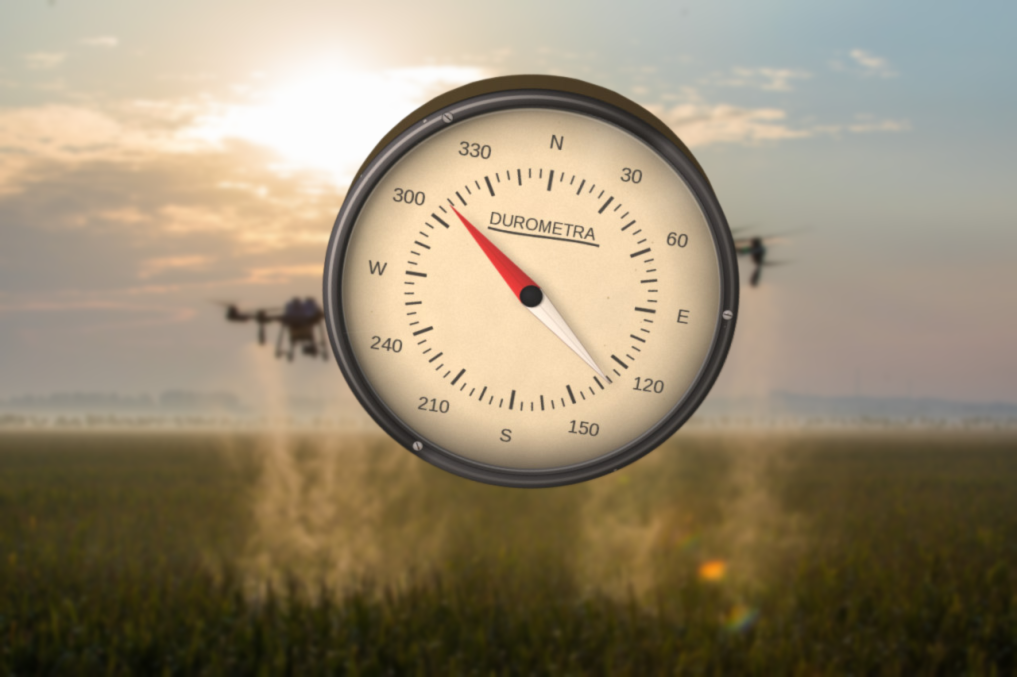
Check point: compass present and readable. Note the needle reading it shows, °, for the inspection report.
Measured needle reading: 310 °
